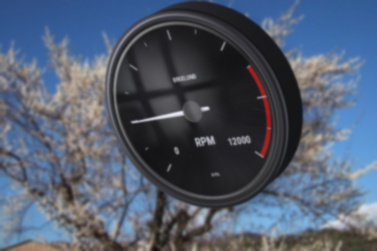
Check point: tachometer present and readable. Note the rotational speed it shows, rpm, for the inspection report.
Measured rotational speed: 2000 rpm
